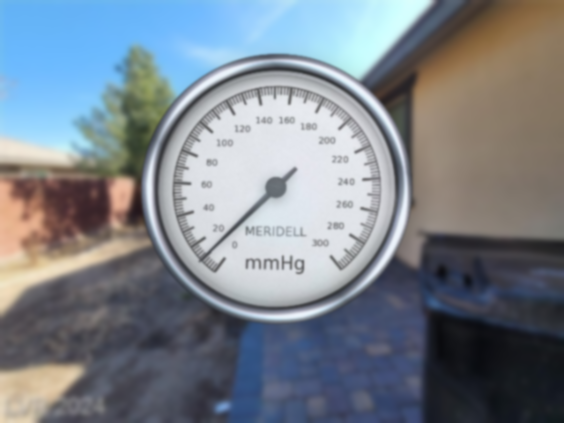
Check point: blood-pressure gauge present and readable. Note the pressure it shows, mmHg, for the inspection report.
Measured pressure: 10 mmHg
